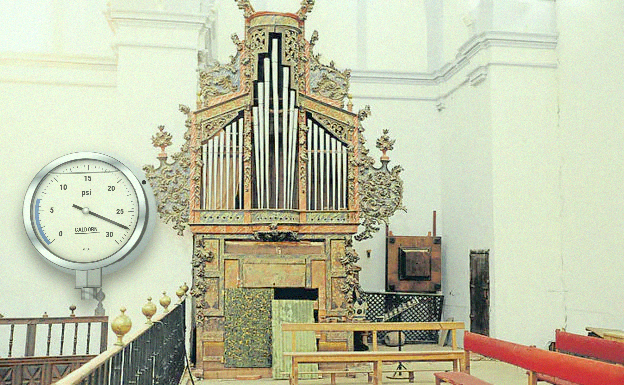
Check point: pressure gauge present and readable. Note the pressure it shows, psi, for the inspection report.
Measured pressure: 27.5 psi
